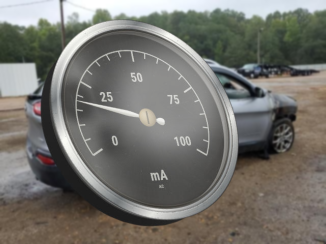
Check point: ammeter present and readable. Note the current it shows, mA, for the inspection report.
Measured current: 17.5 mA
